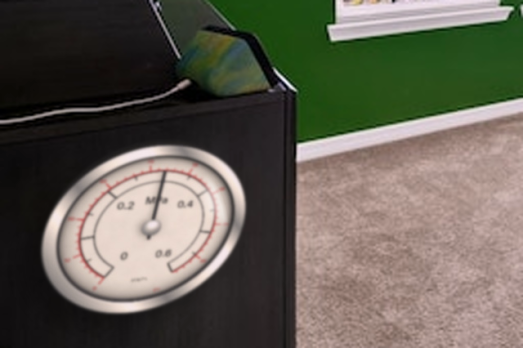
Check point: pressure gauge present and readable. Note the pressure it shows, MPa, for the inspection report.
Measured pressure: 0.3 MPa
